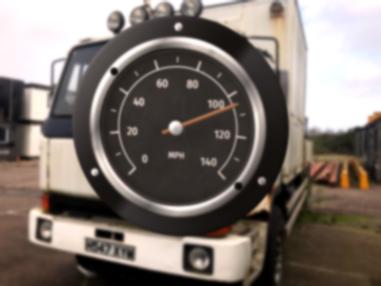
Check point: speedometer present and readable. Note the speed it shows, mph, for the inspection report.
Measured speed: 105 mph
